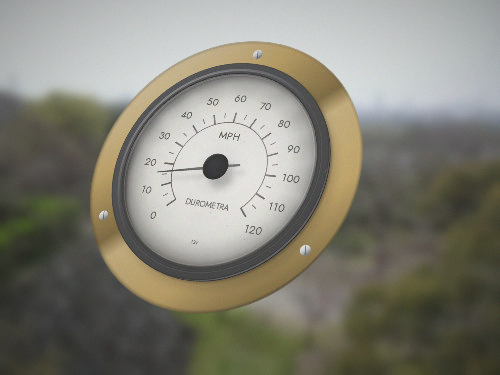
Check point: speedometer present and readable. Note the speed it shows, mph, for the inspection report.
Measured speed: 15 mph
